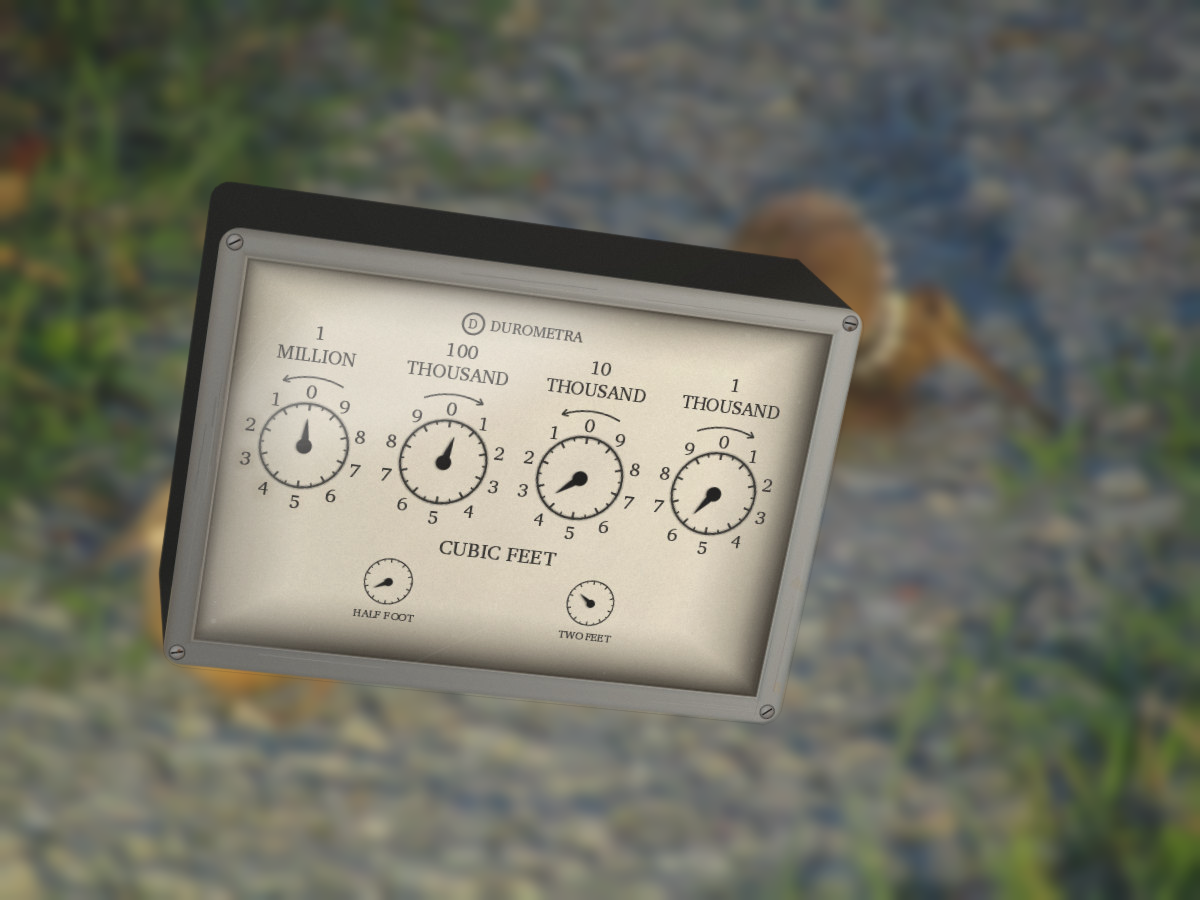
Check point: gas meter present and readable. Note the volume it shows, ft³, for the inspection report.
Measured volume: 3600 ft³
